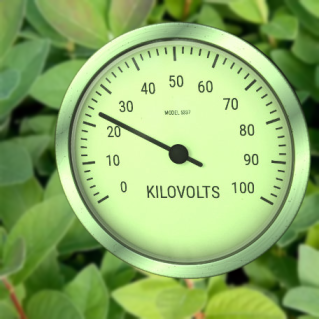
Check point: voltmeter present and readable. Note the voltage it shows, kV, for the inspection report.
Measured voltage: 24 kV
